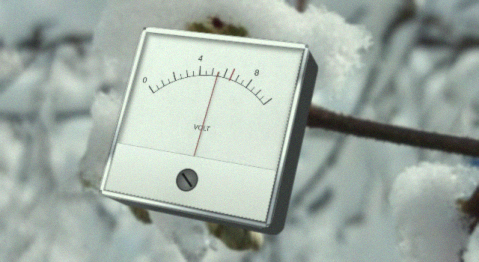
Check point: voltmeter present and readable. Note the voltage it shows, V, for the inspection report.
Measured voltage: 5.5 V
